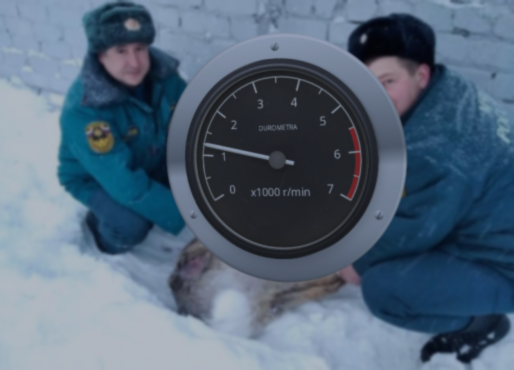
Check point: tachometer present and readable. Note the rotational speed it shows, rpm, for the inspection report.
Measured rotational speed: 1250 rpm
